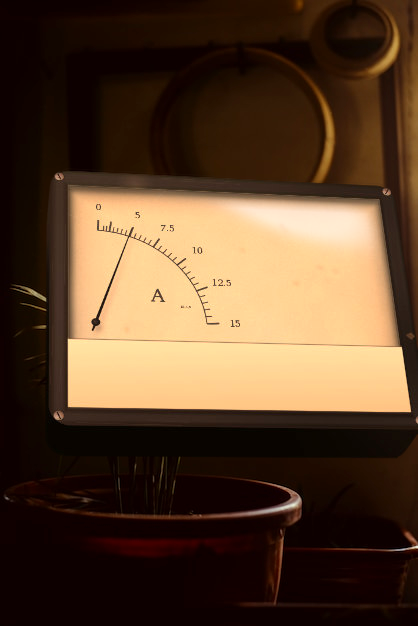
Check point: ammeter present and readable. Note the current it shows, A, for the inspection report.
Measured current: 5 A
